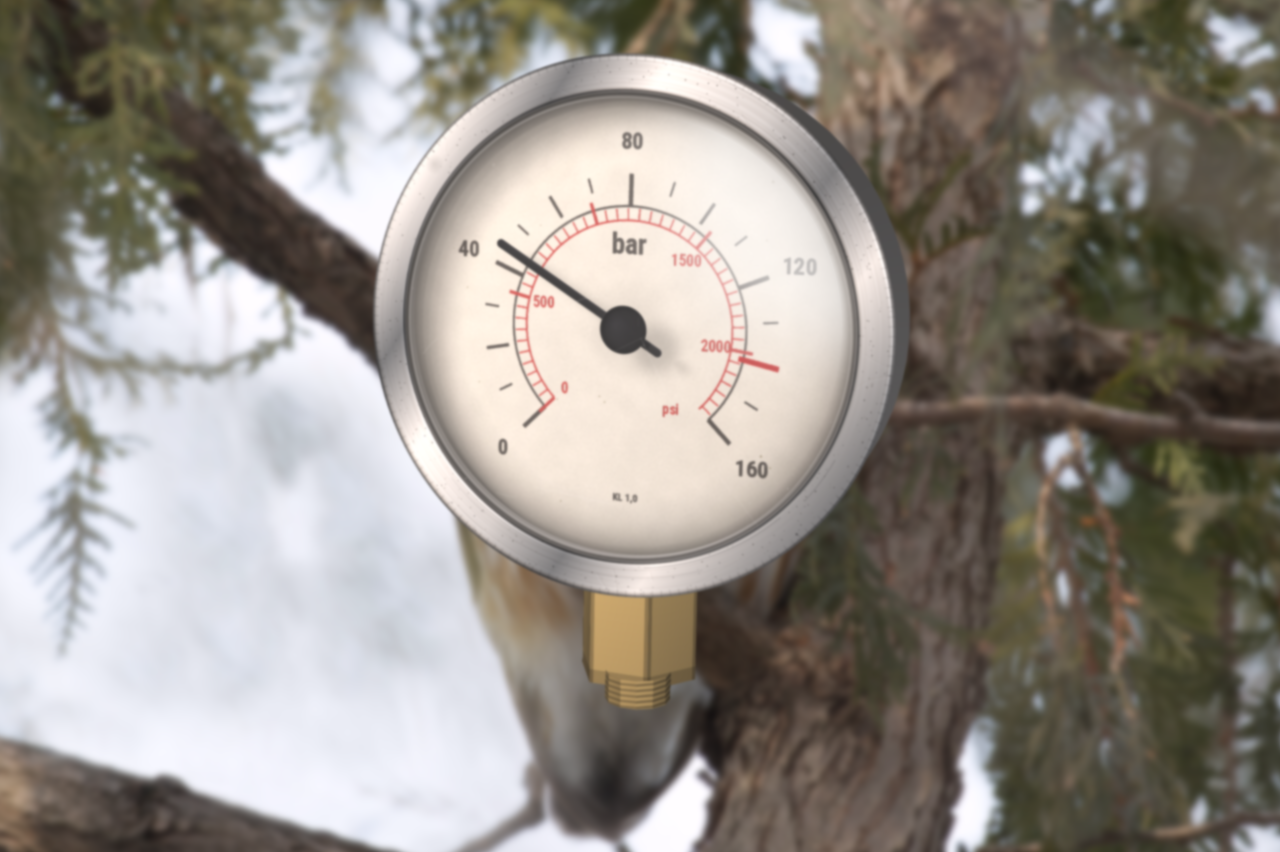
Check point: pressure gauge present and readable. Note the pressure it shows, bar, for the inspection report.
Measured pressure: 45 bar
